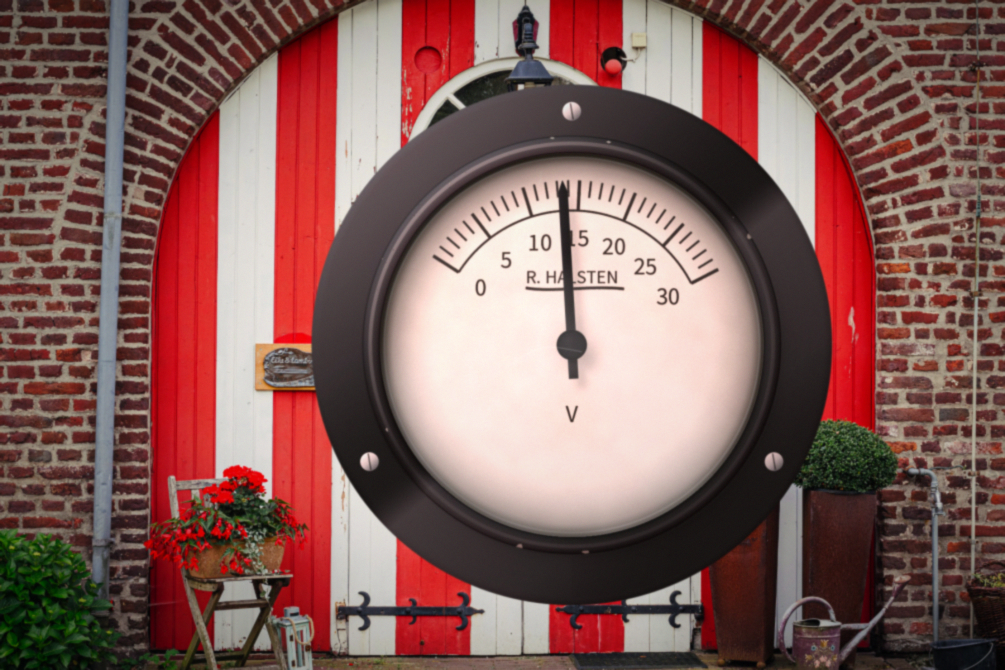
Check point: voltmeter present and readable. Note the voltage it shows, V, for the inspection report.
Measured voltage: 13.5 V
